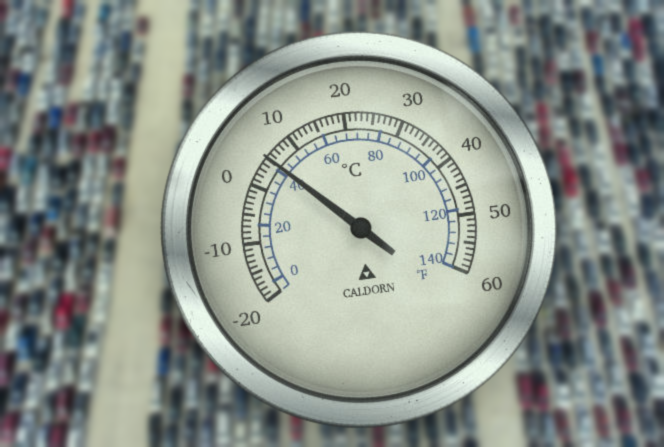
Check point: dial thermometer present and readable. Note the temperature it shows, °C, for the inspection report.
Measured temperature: 5 °C
